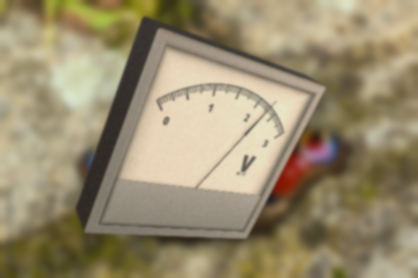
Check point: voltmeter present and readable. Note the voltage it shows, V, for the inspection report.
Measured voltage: 2.25 V
